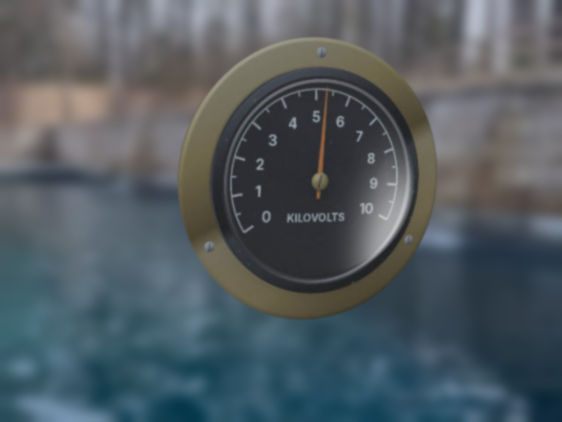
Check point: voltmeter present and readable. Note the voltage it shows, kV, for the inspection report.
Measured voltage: 5.25 kV
